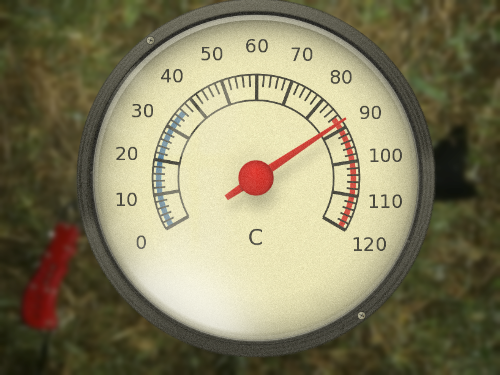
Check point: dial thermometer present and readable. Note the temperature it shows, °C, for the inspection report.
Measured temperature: 88 °C
